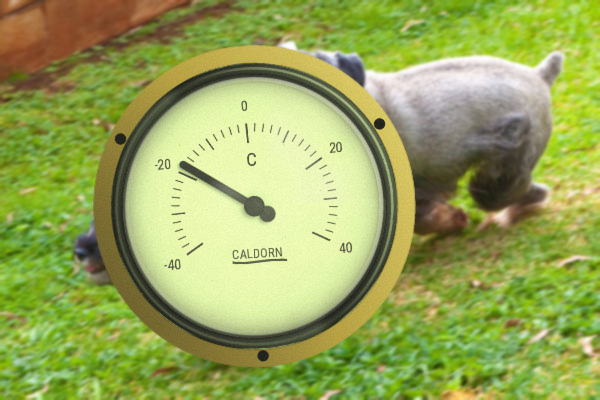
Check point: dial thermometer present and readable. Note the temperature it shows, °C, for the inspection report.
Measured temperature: -18 °C
